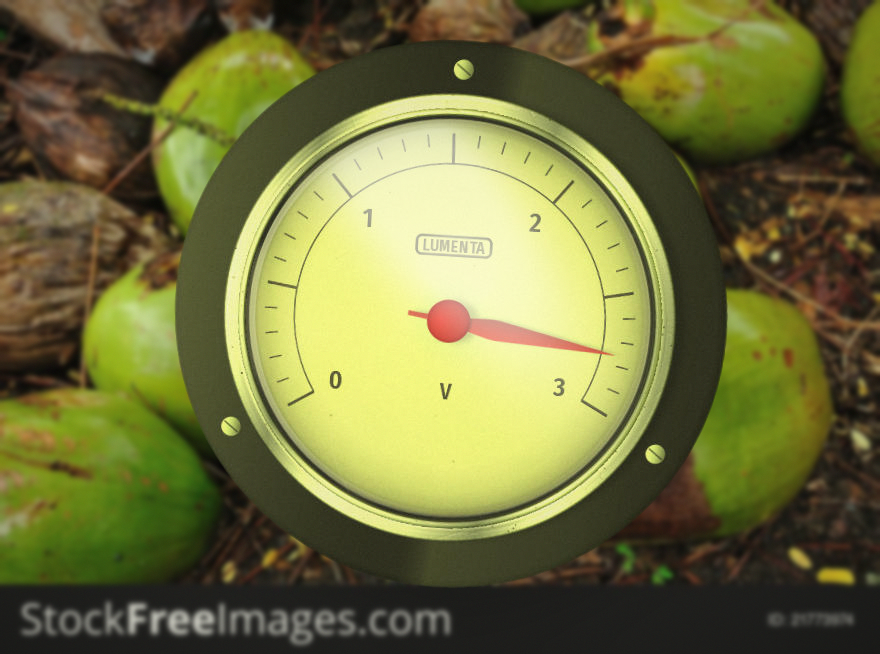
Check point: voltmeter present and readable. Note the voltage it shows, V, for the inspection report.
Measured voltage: 2.75 V
